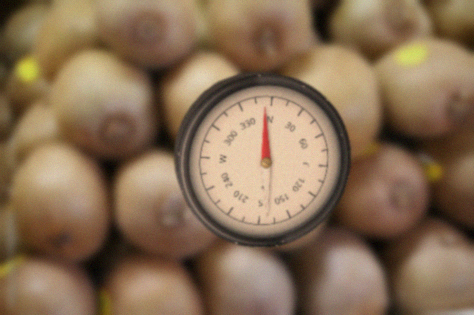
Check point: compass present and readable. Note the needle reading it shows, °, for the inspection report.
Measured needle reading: 352.5 °
